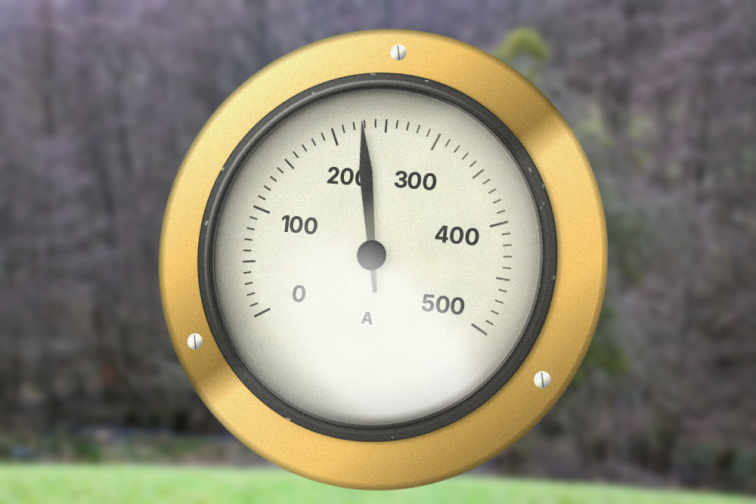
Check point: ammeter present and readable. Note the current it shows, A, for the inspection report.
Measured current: 230 A
